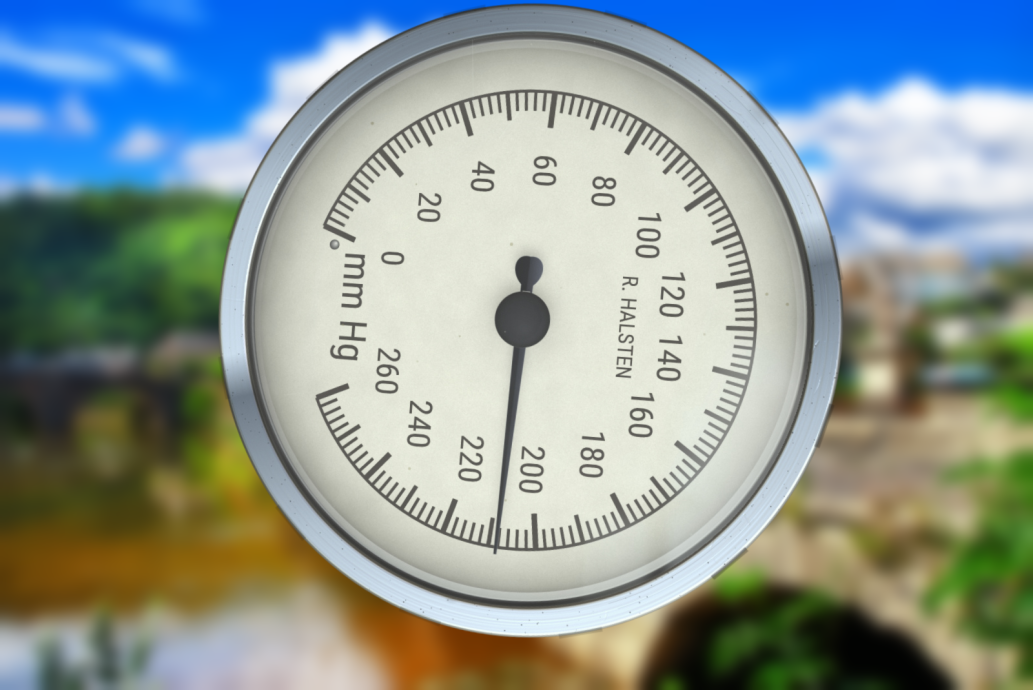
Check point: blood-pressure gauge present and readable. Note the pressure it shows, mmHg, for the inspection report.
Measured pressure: 208 mmHg
